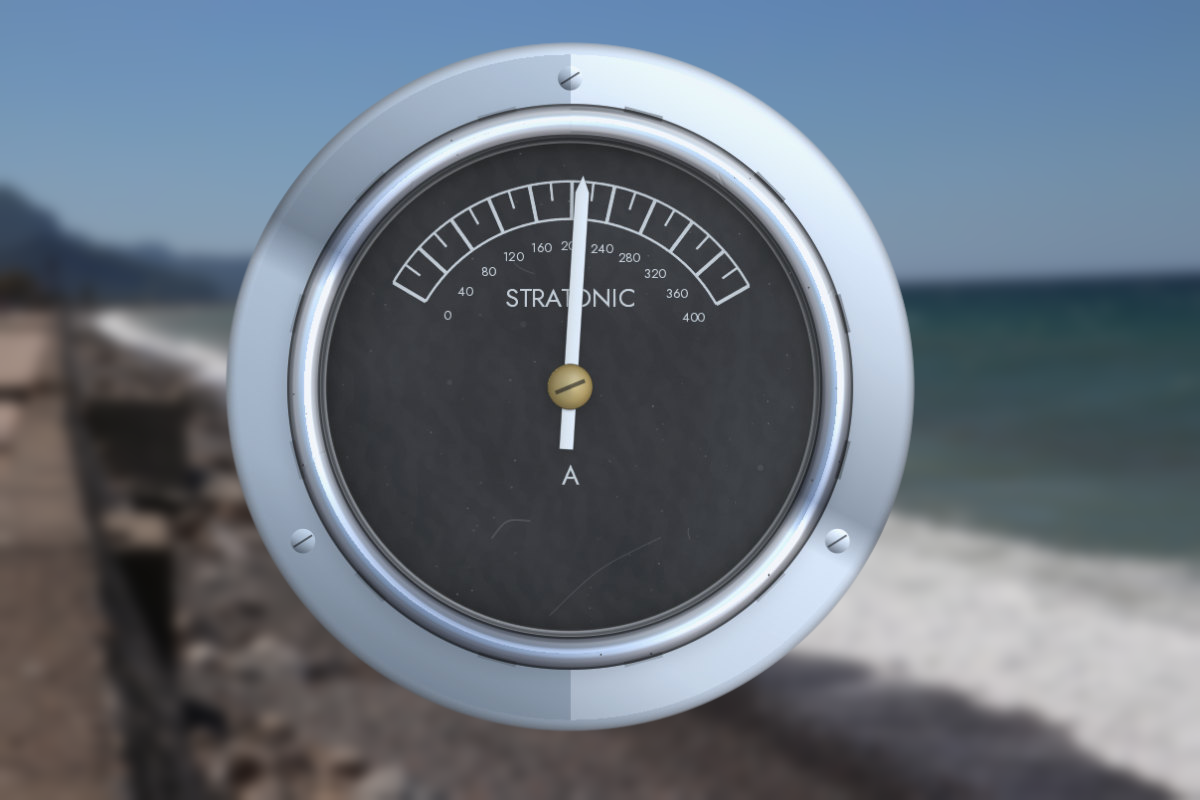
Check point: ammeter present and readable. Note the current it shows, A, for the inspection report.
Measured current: 210 A
